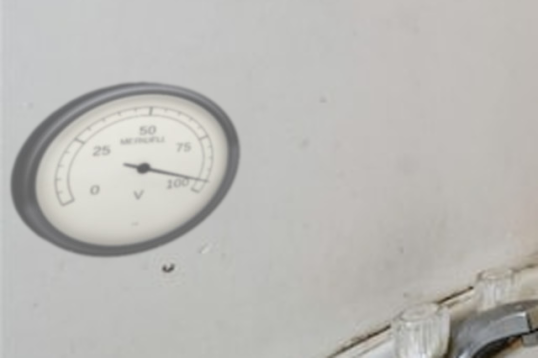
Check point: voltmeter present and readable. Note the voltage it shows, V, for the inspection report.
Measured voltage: 95 V
